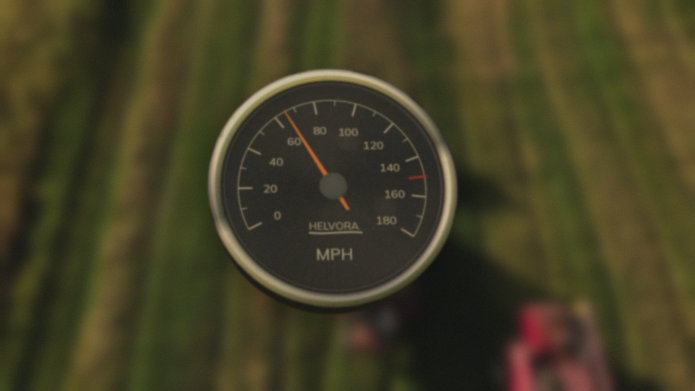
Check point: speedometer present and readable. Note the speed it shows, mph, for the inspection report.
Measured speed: 65 mph
